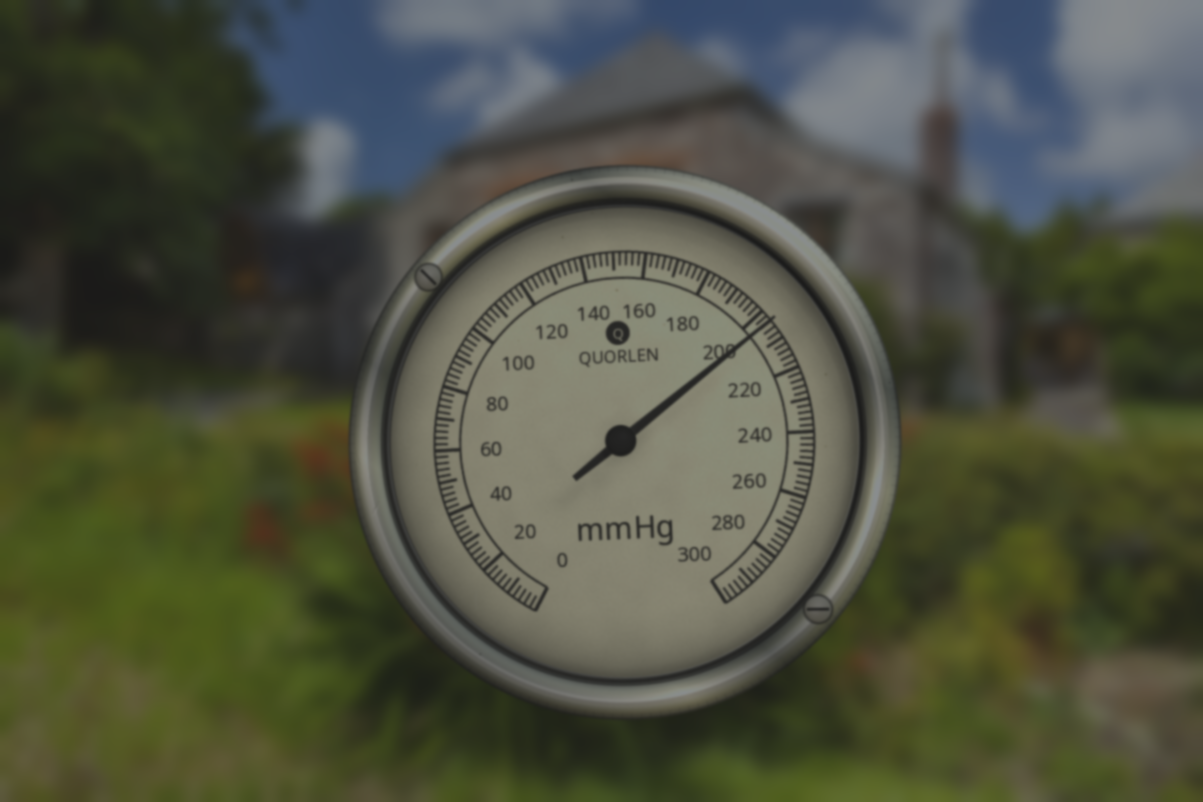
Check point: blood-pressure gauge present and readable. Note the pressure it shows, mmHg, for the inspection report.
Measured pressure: 204 mmHg
